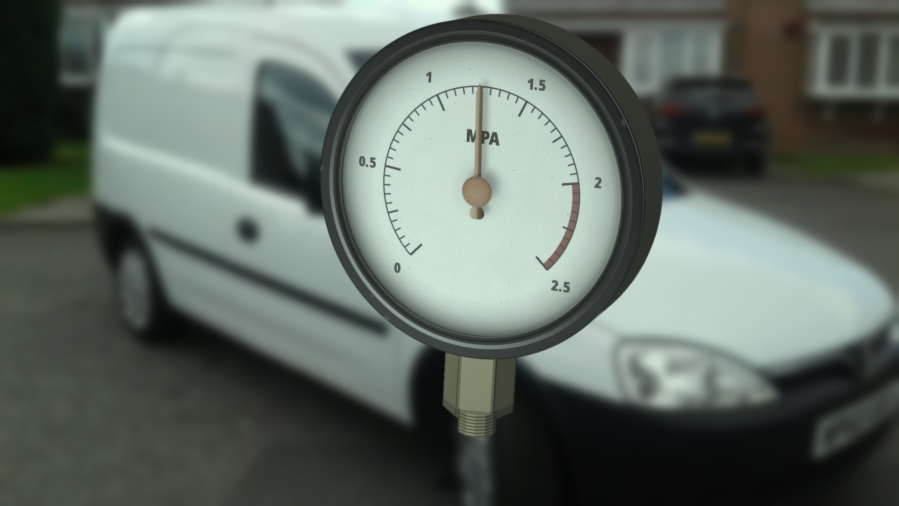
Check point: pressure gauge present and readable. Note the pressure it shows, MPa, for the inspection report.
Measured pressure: 1.25 MPa
